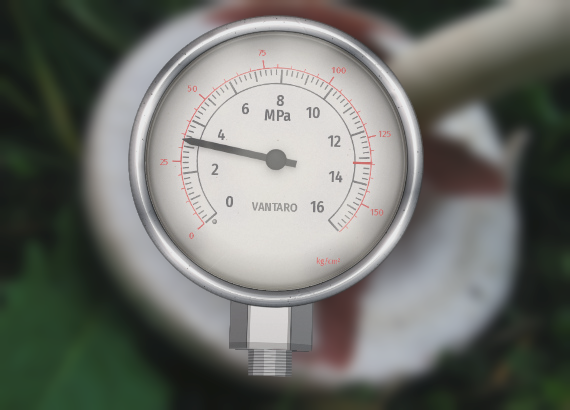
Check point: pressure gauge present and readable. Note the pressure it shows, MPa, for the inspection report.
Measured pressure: 3.2 MPa
